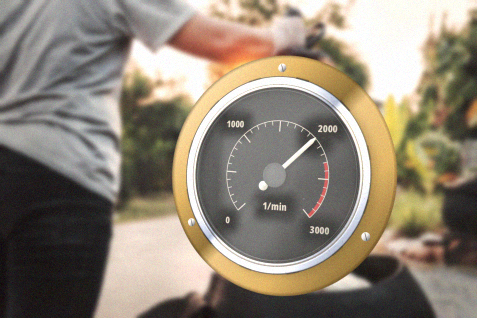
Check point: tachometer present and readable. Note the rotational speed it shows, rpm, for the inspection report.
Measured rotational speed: 2000 rpm
